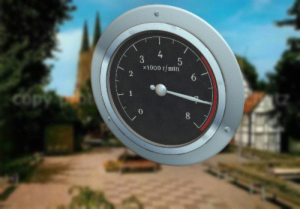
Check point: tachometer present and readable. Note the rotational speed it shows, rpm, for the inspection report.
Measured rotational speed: 7000 rpm
